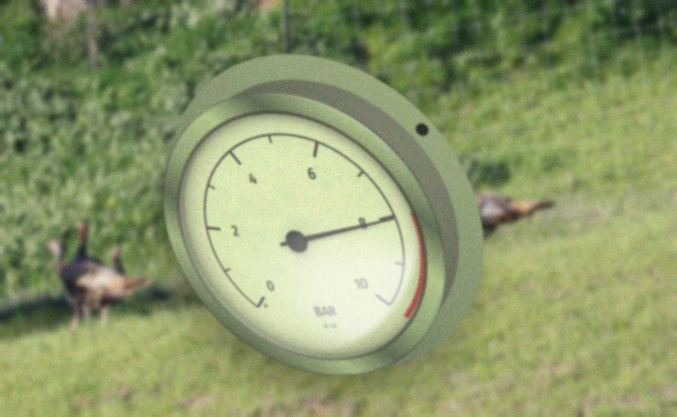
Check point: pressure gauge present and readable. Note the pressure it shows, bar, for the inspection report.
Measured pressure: 8 bar
